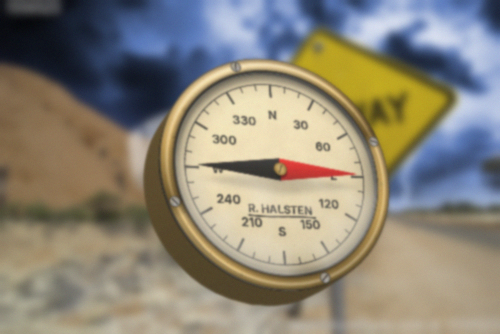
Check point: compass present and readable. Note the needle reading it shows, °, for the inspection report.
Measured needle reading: 90 °
